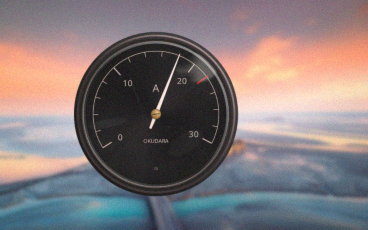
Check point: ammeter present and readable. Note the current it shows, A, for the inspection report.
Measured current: 18 A
